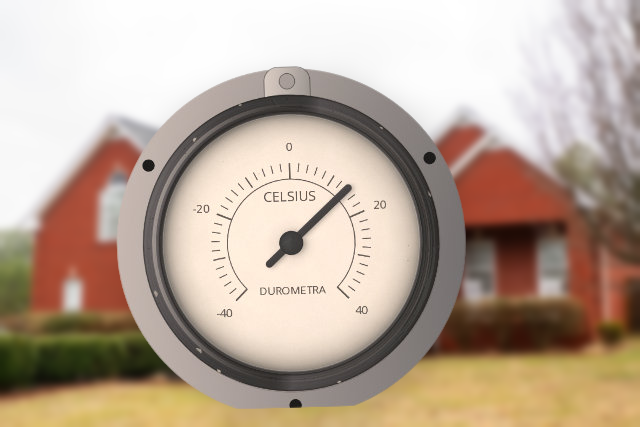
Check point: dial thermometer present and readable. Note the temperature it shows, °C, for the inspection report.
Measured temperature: 14 °C
